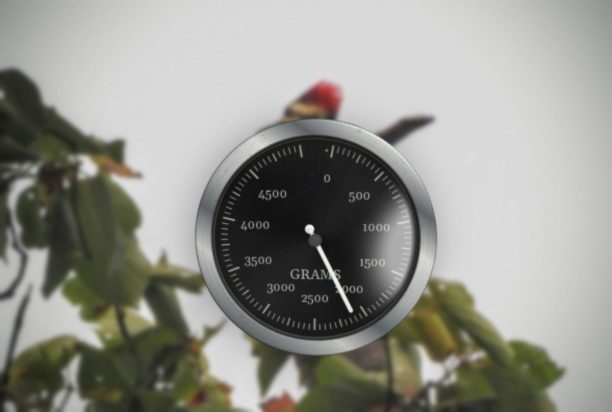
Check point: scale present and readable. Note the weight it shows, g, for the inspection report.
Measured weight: 2100 g
